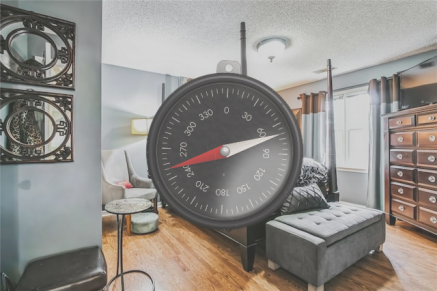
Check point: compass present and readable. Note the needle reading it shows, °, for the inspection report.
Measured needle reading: 250 °
